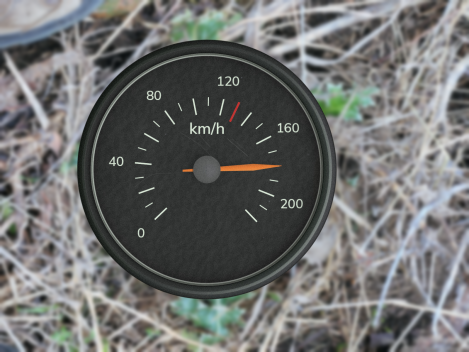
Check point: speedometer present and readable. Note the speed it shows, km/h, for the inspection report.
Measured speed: 180 km/h
